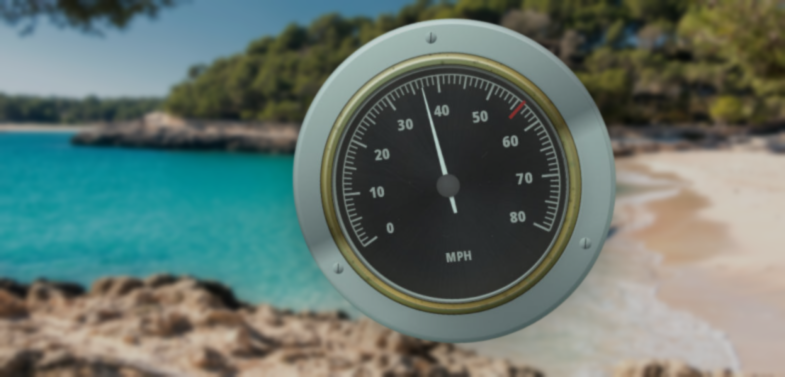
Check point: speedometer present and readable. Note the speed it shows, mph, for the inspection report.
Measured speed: 37 mph
